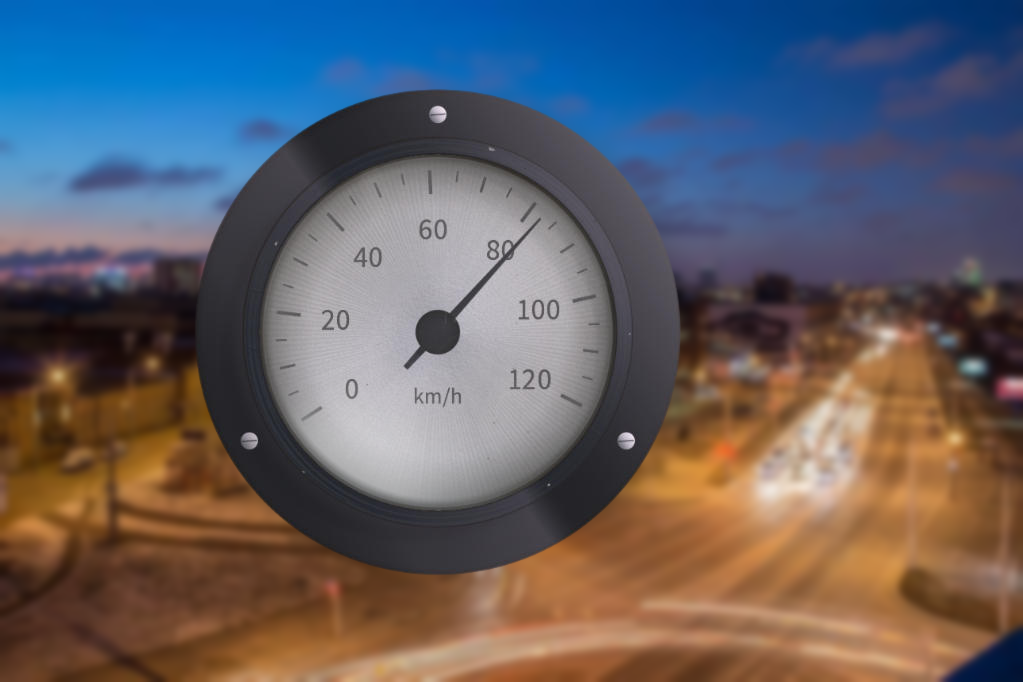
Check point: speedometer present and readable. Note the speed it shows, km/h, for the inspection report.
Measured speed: 82.5 km/h
